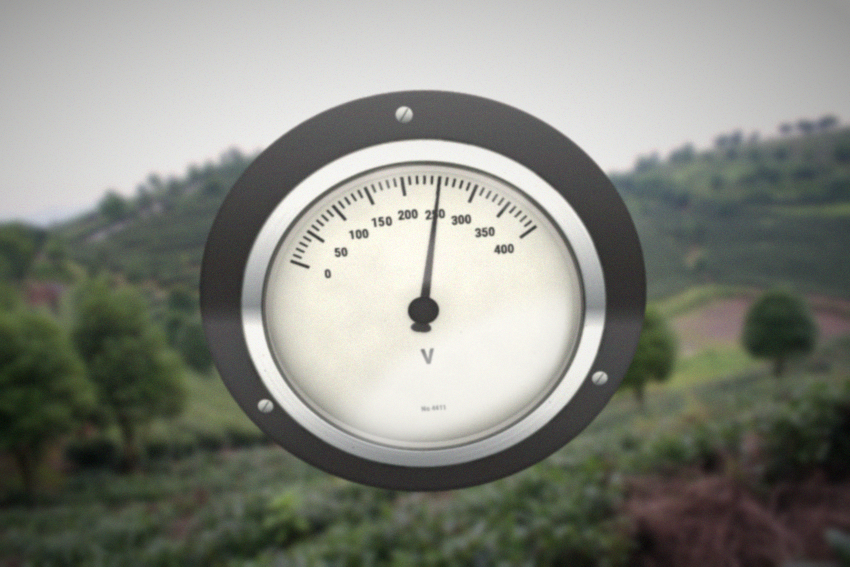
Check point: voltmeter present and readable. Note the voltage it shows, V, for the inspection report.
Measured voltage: 250 V
